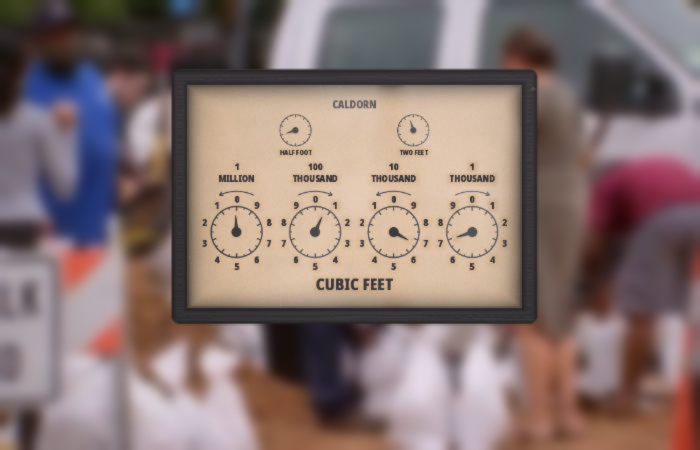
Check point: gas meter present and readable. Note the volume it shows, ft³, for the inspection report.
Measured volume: 6700 ft³
